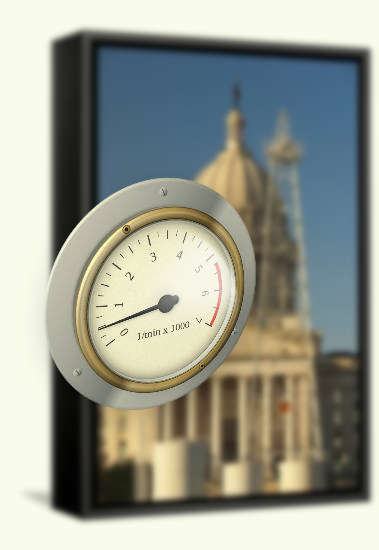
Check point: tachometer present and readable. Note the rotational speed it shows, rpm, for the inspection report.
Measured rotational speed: 500 rpm
